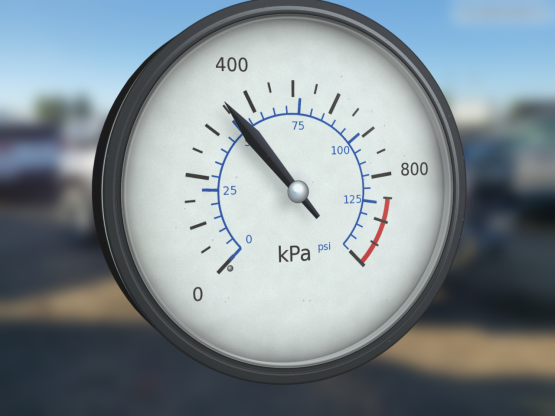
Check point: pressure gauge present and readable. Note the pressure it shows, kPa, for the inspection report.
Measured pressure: 350 kPa
